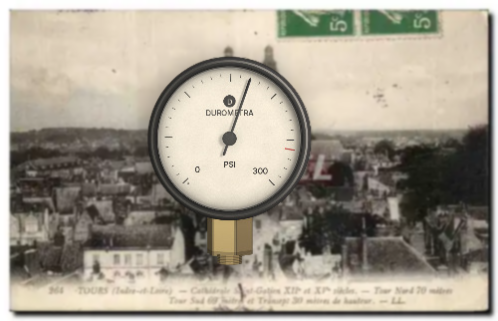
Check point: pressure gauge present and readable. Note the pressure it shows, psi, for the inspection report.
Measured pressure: 170 psi
